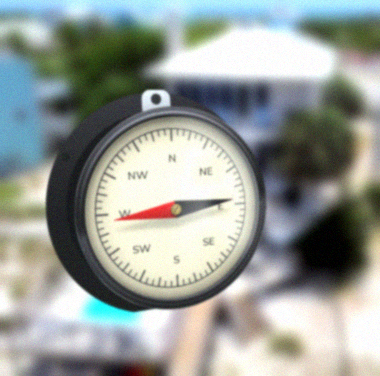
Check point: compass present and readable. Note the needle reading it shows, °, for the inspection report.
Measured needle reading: 265 °
